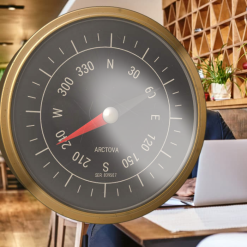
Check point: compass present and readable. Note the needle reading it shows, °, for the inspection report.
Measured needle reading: 240 °
